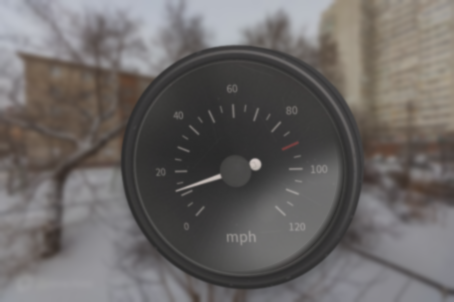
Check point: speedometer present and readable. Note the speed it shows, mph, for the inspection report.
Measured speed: 12.5 mph
